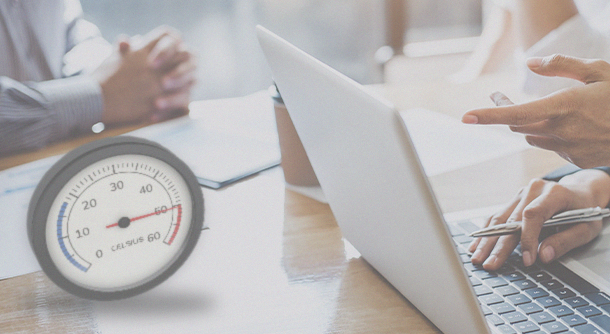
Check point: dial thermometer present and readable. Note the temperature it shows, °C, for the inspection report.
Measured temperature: 50 °C
